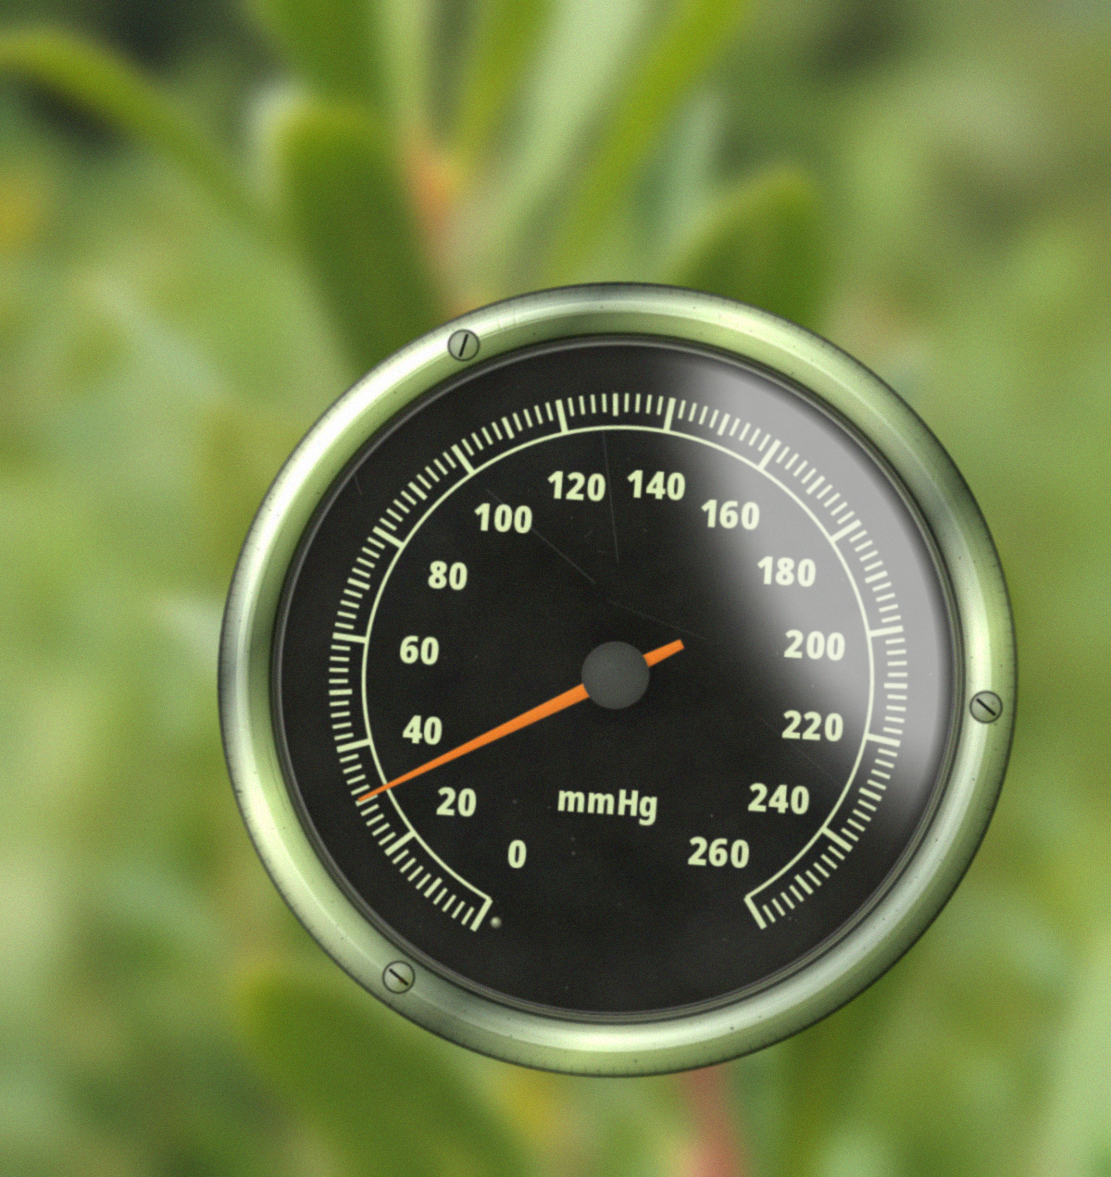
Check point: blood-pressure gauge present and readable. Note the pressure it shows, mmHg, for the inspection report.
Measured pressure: 30 mmHg
